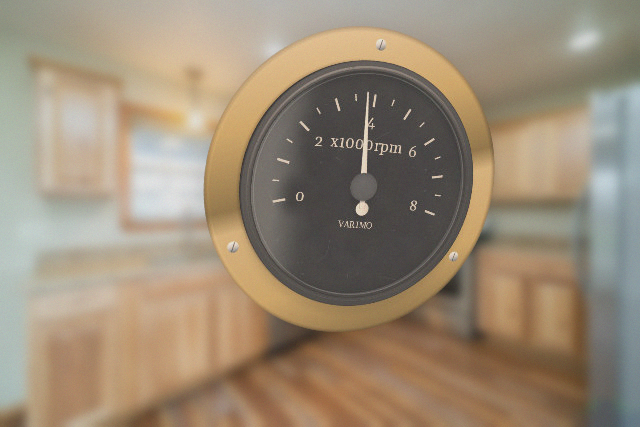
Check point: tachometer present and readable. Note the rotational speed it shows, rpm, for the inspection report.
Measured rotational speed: 3750 rpm
